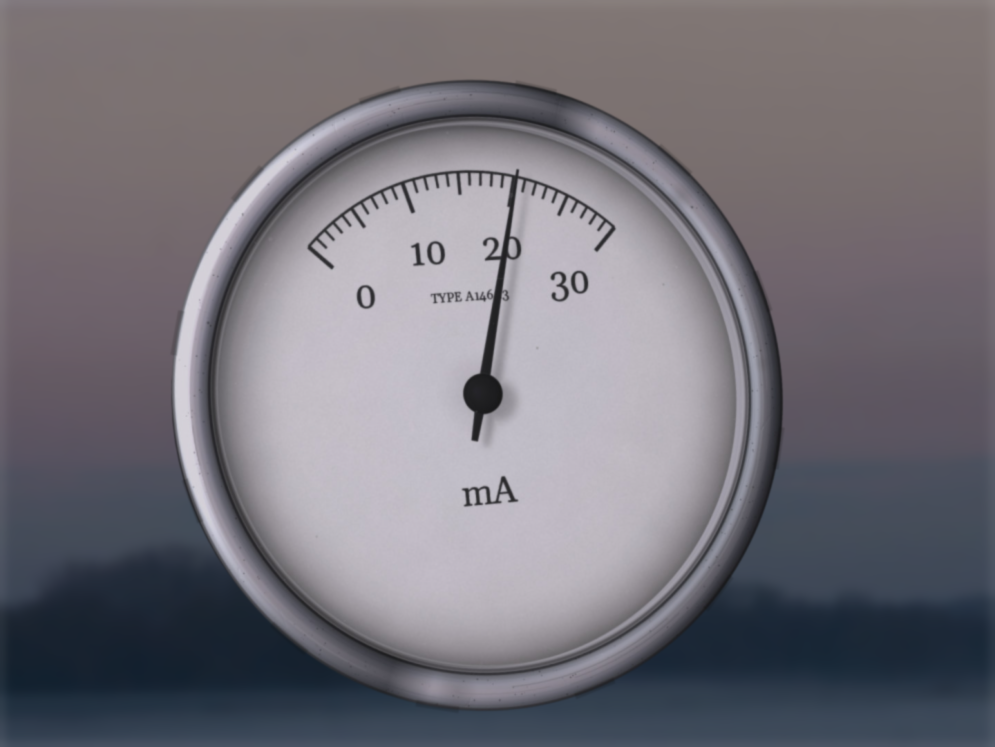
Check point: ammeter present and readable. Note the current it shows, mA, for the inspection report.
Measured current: 20 mA
